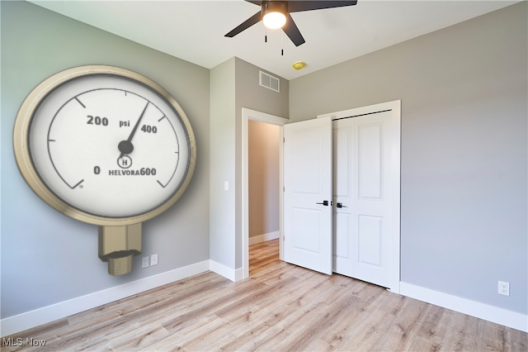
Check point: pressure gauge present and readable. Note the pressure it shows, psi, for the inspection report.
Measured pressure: 350 psi
